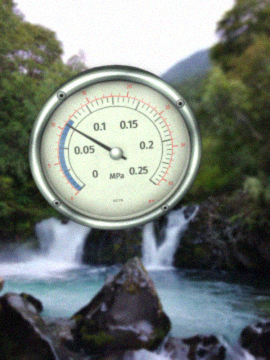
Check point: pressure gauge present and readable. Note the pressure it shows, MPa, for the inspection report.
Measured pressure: 0.075 MPa
